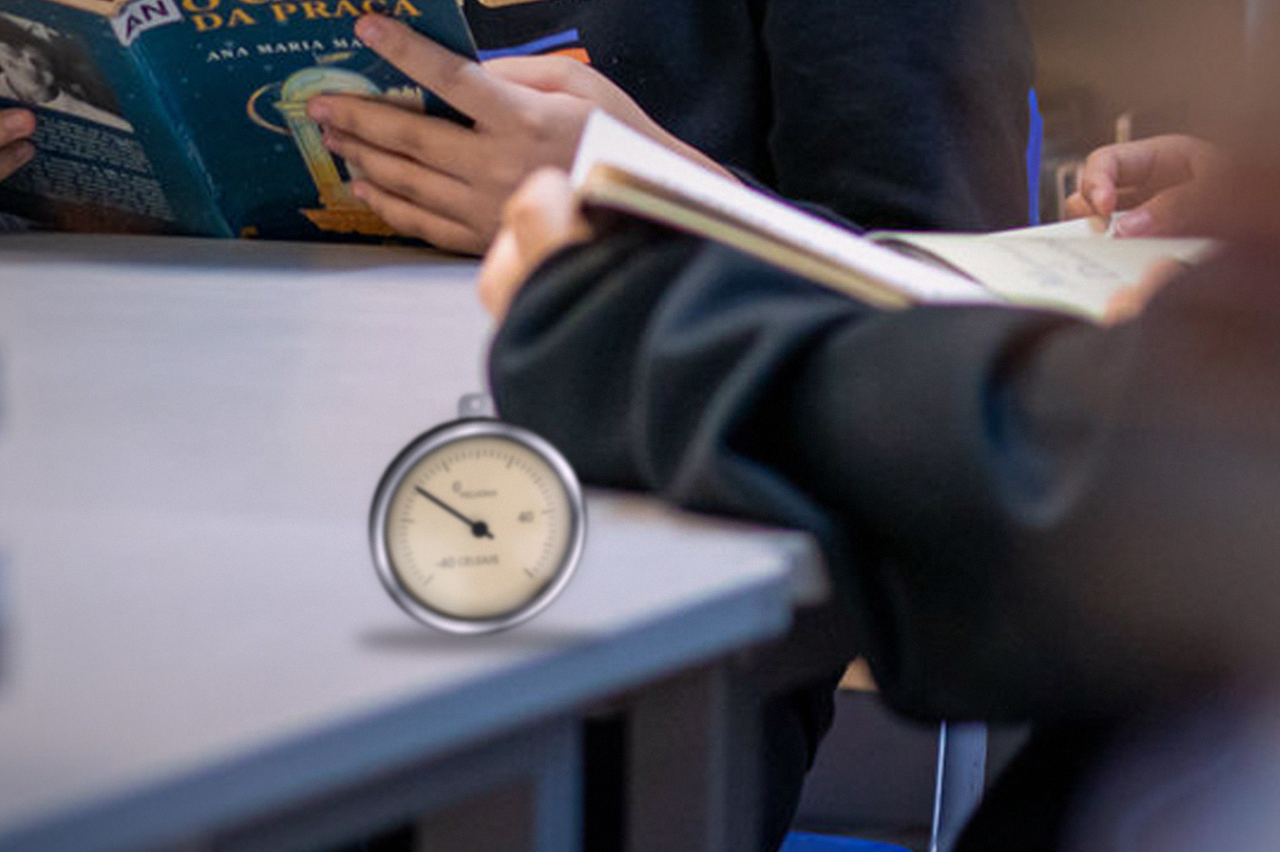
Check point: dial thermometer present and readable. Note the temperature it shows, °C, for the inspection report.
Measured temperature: -10 °C
